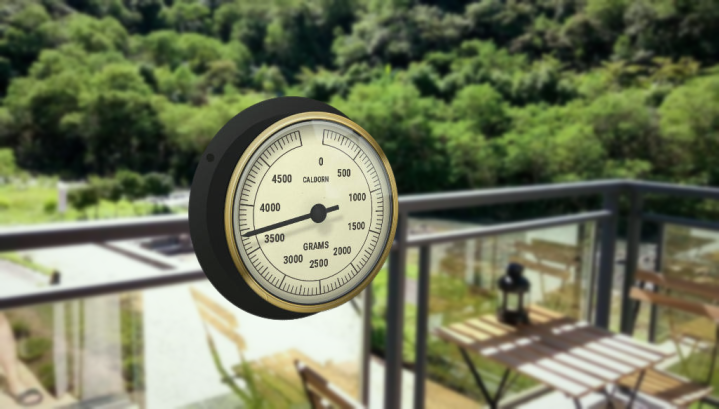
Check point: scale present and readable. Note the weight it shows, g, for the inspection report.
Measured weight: 3700 g
